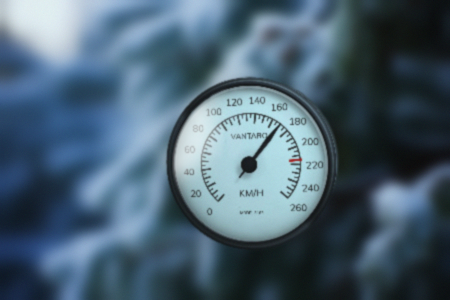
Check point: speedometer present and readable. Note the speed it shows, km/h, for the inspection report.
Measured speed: 170 km/h
